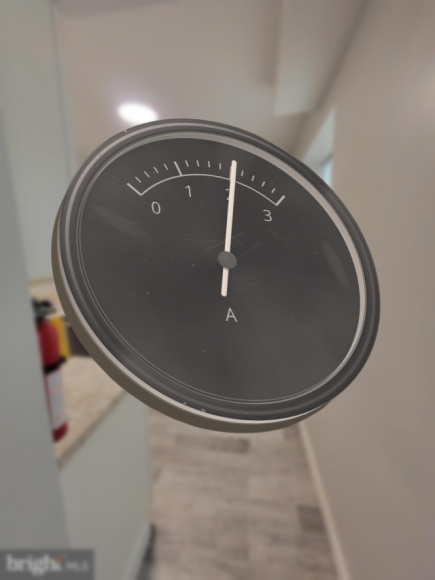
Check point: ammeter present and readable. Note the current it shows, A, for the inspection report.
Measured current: 2 A
